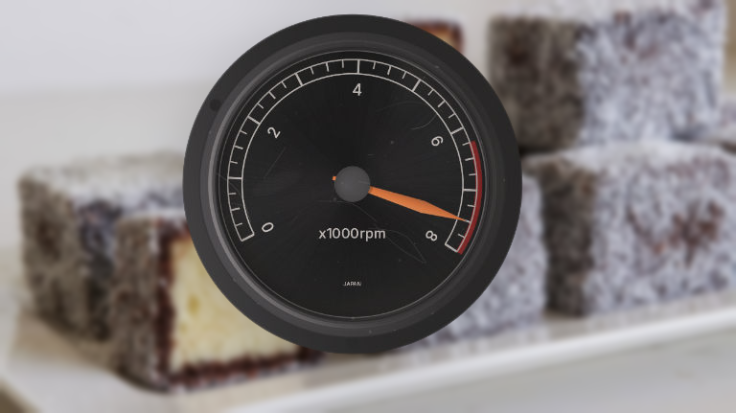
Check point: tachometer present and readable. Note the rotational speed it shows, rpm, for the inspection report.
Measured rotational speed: 7500 rpm
